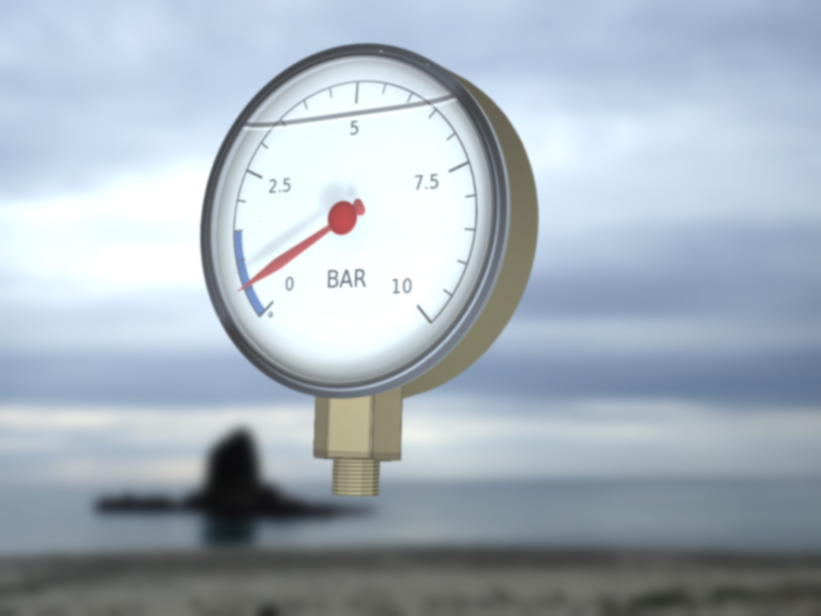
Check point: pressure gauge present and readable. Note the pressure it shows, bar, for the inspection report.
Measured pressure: 0.5 bar
